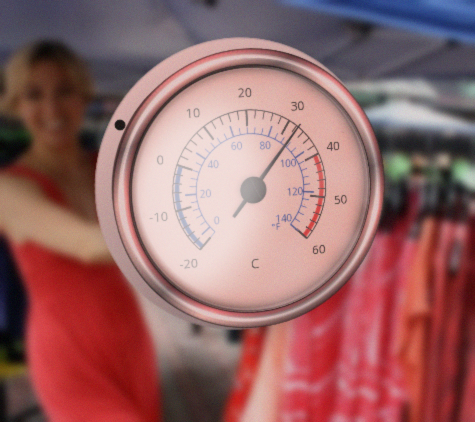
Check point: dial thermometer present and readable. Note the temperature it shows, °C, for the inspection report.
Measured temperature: 32 °C
